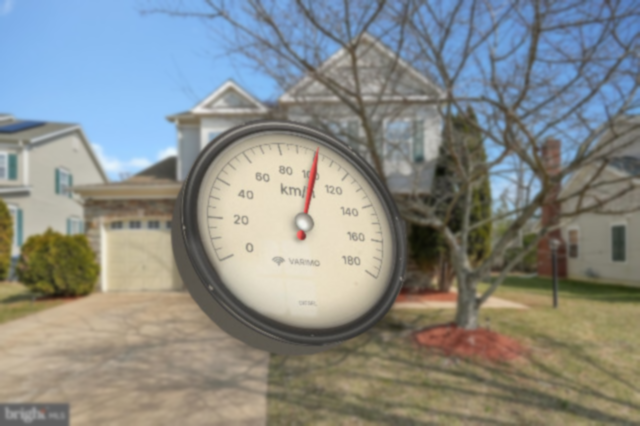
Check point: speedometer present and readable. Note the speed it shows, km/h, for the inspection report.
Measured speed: 100 km/h
